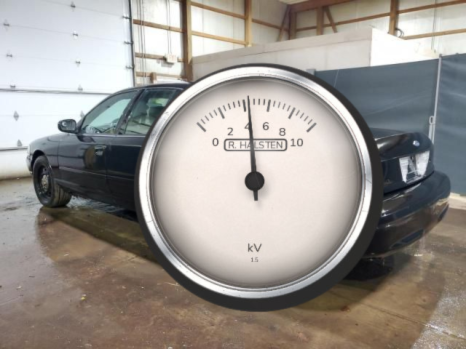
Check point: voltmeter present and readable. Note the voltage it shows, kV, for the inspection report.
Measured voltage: 4.4 kV
